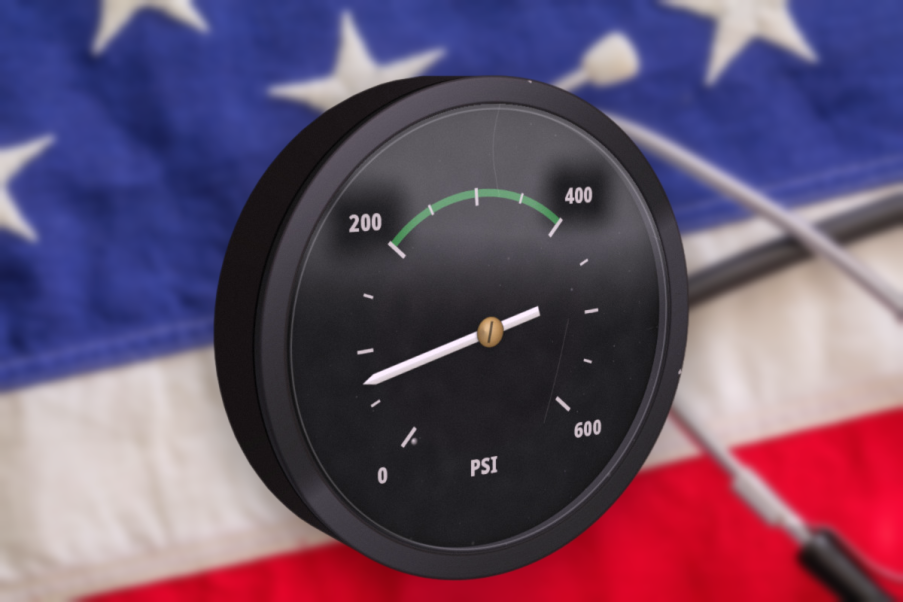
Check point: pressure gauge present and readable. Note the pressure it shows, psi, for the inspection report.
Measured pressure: 75 psi
